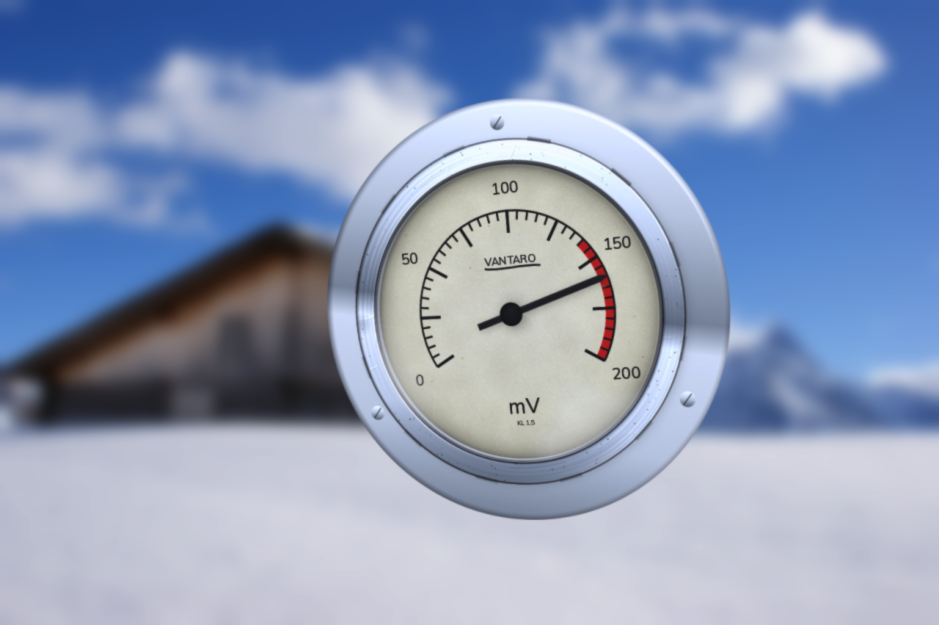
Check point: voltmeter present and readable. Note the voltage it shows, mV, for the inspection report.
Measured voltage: 160 mV
